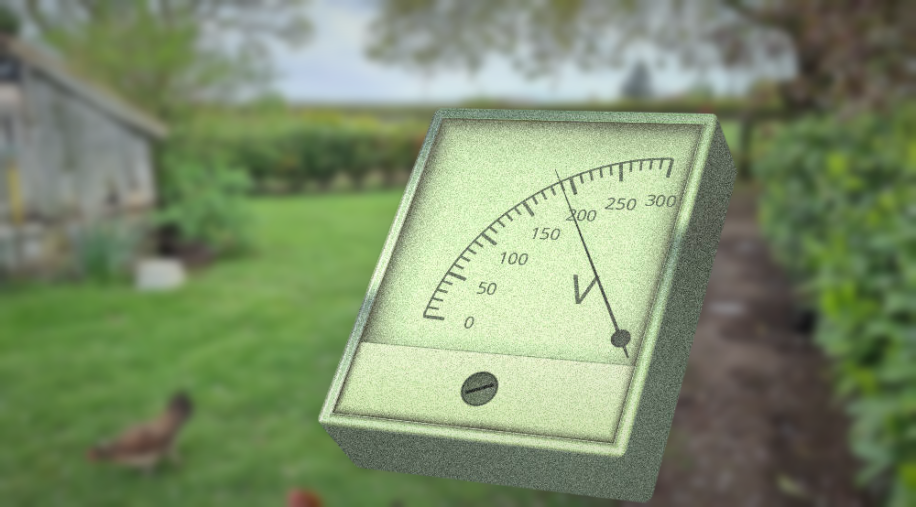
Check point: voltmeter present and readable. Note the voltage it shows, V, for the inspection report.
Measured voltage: 190 V
